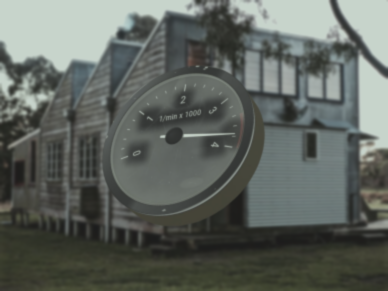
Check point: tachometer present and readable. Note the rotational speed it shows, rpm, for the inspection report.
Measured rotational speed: 3800 rpm
